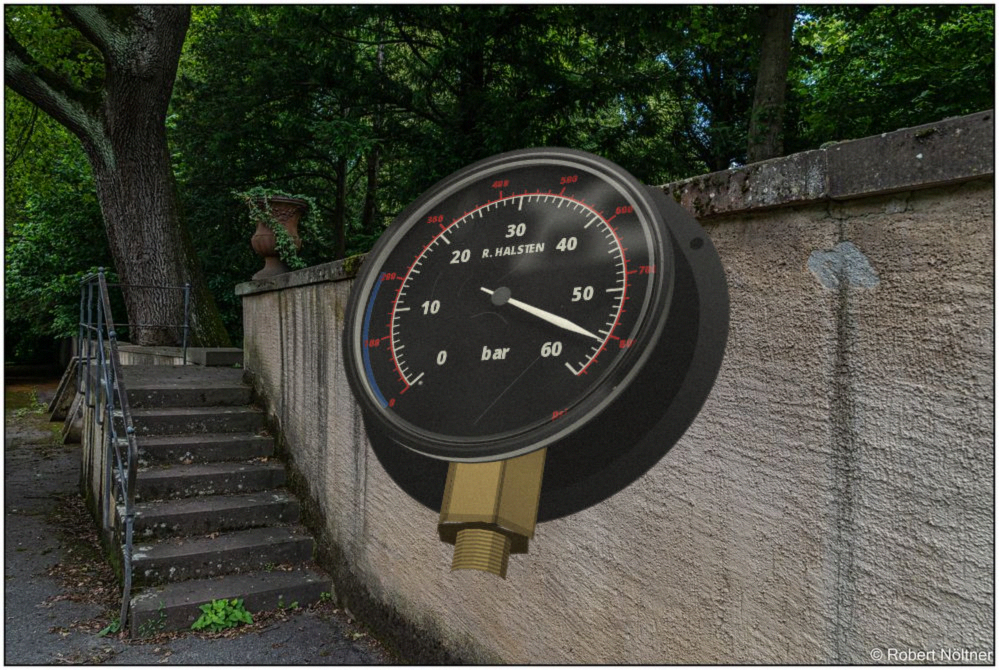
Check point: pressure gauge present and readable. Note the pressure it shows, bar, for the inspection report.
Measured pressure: 56 bar
